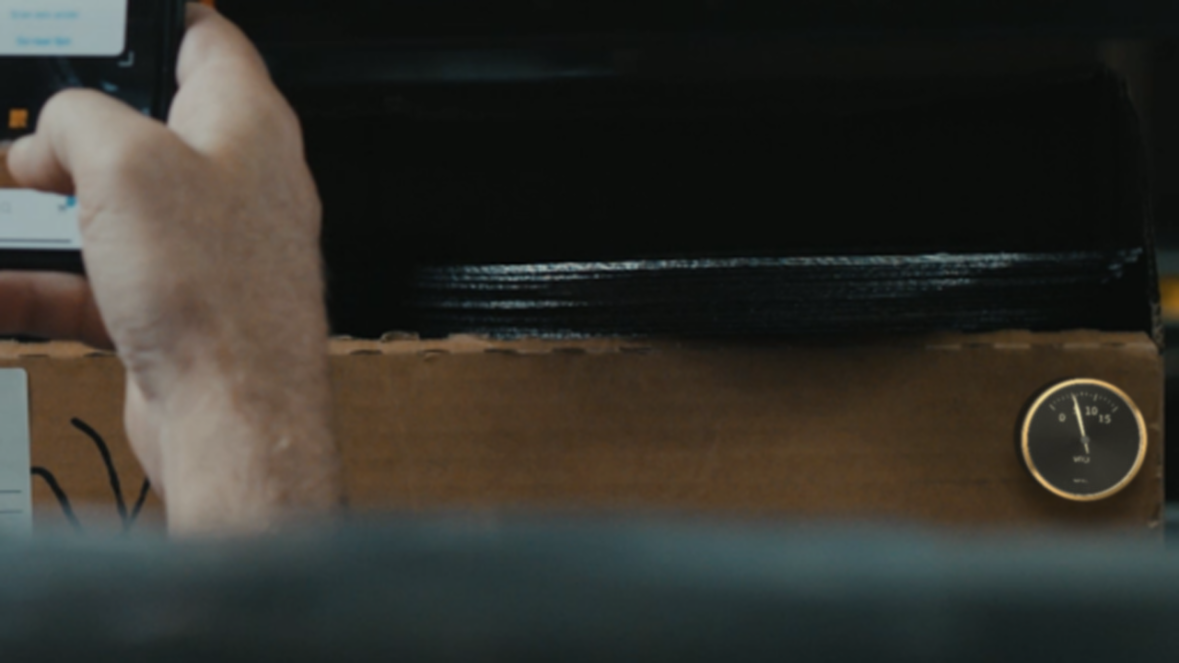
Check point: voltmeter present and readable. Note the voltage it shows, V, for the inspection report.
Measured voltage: 5 V
